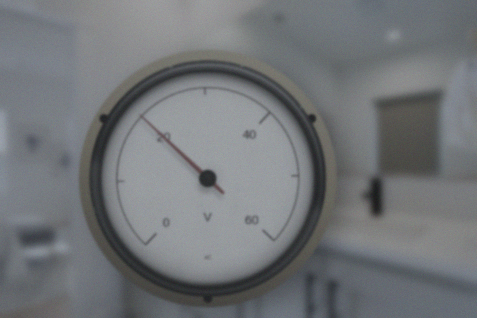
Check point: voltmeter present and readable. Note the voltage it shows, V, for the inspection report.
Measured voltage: 20 V
